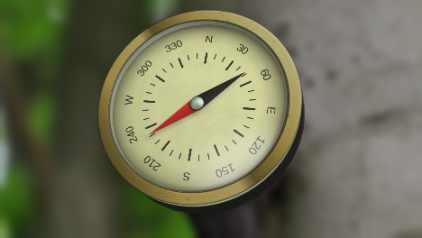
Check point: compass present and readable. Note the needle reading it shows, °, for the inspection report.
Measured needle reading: 230 °
